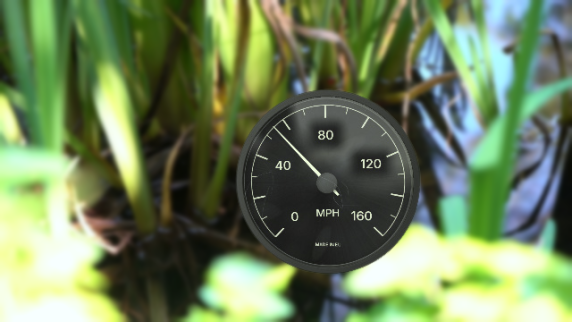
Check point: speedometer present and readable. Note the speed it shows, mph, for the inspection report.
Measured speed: 55 mph
